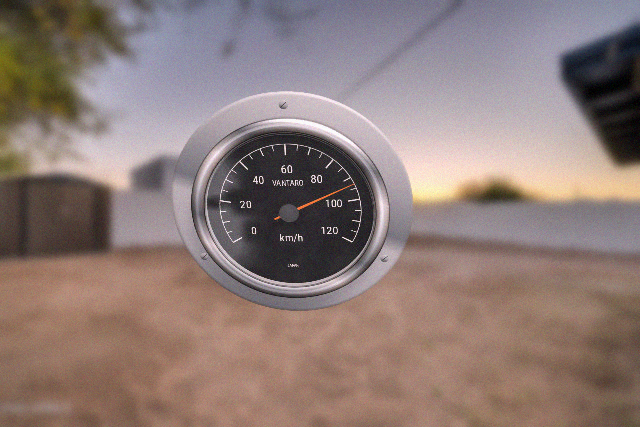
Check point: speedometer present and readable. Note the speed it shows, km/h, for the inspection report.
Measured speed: 92.5 km/h
